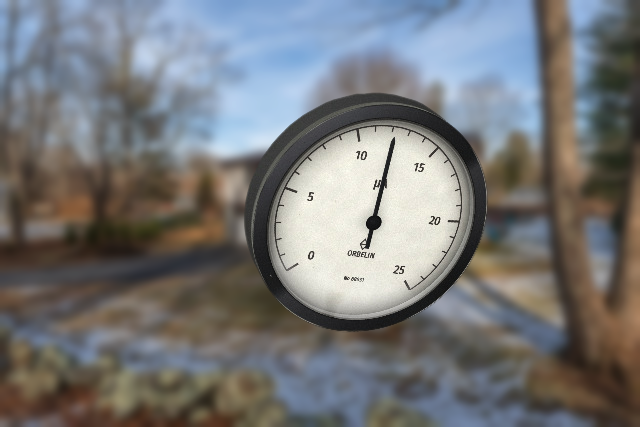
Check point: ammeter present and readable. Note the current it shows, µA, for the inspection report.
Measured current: 12 µA
